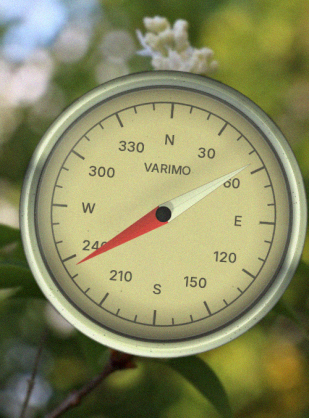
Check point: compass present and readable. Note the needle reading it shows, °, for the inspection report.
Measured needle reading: 235 °
